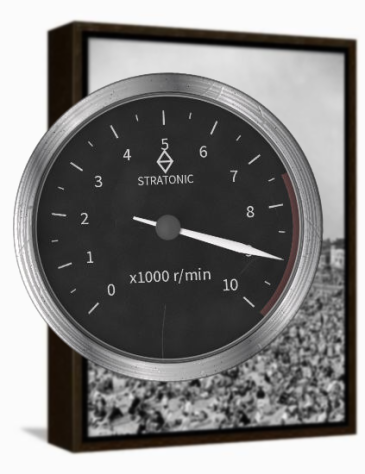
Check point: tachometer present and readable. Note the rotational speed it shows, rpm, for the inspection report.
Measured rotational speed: 9000 rpm
